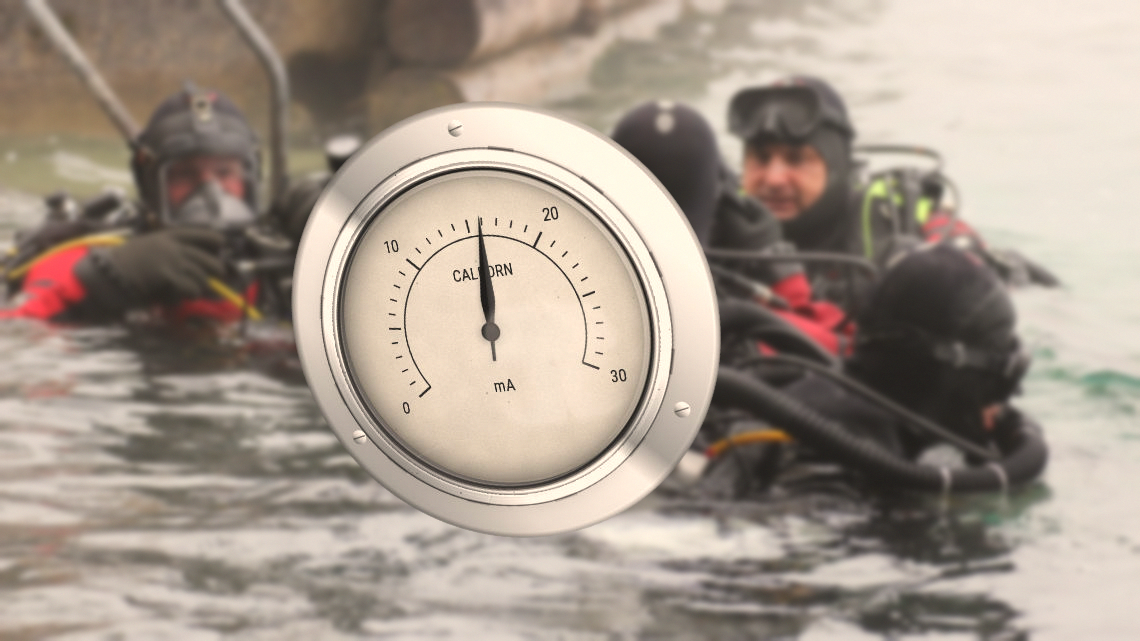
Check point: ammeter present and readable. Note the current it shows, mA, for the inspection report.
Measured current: 16 mA
